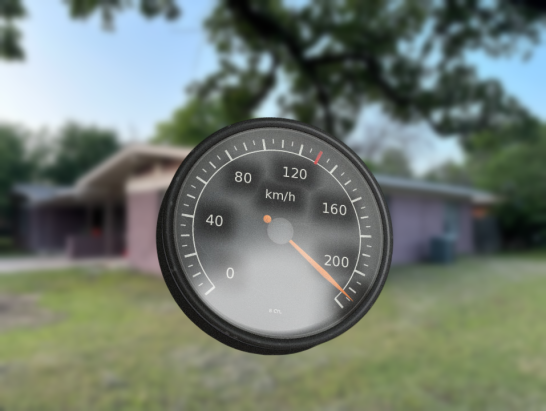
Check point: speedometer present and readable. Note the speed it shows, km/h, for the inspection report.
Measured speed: 215 km/h
